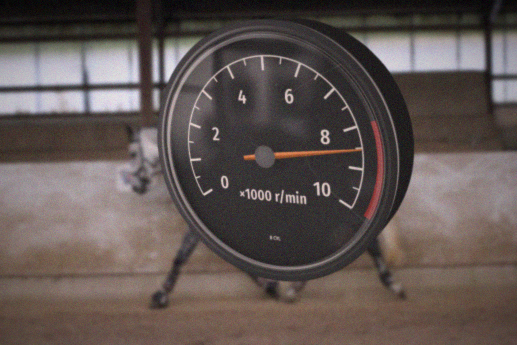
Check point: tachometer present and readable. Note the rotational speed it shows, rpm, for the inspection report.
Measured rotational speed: 8500 rpm
